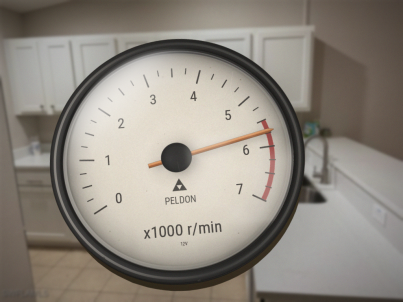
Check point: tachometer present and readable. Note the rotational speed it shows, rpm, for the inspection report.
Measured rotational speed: 5750 rpm
